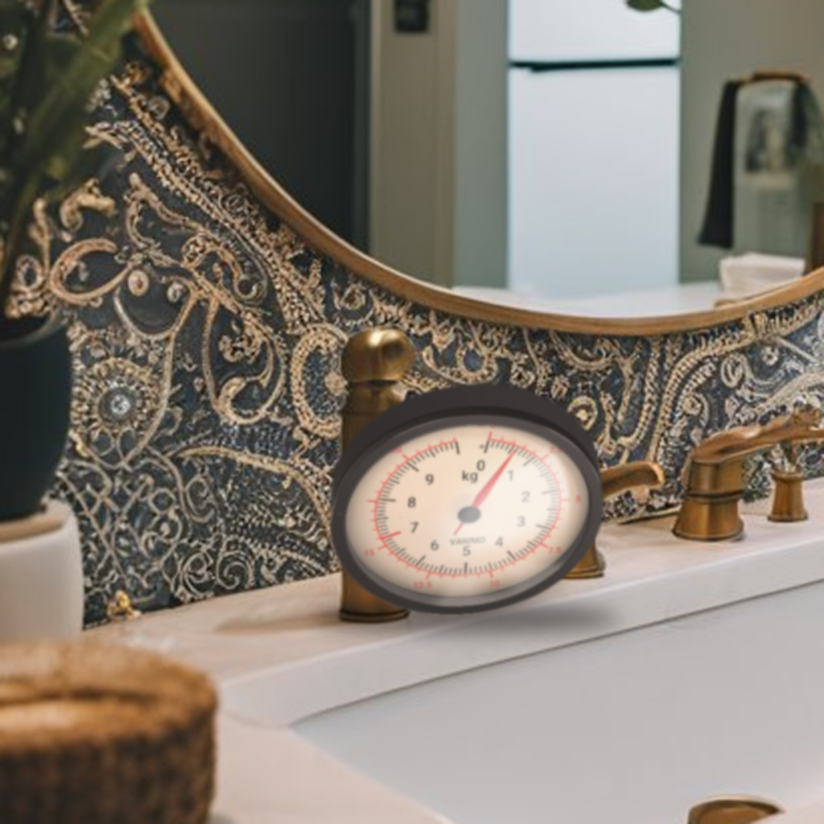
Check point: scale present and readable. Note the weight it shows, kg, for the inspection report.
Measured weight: 0.5 kg
